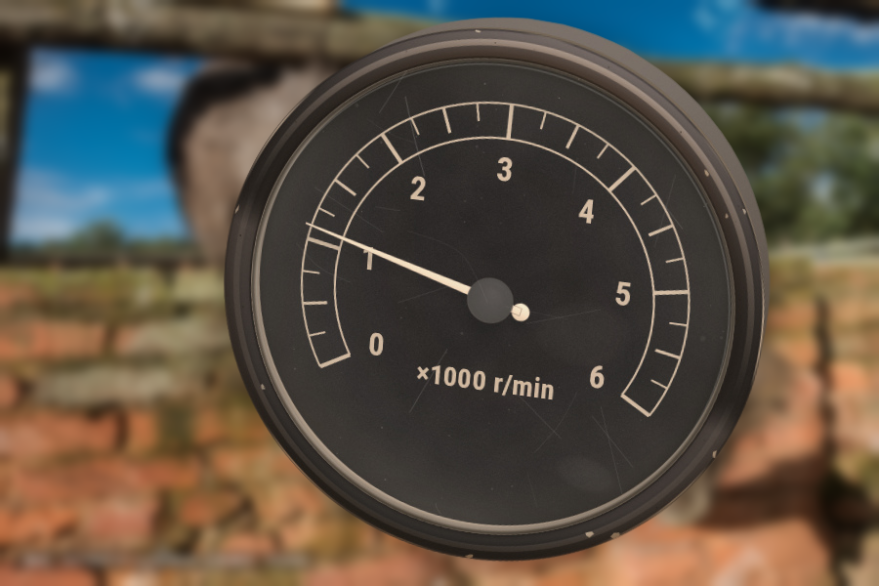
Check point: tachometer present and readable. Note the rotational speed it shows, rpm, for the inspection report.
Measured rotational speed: 1125 rpm
